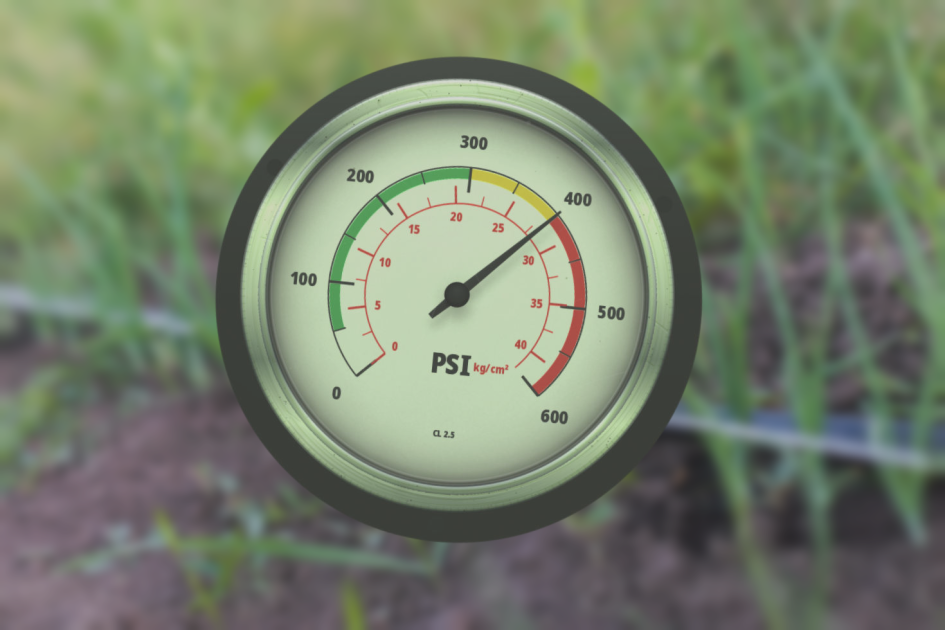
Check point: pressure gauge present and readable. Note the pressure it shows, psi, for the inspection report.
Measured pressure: 400 psi
